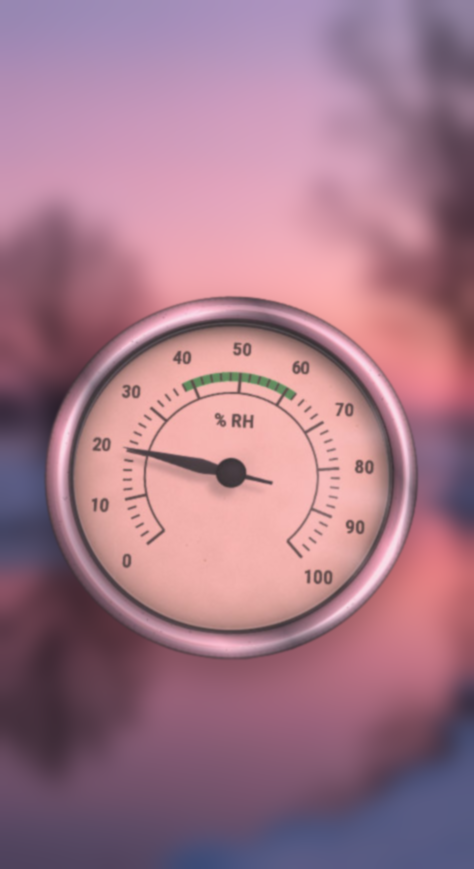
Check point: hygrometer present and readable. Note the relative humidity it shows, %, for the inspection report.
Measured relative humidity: 20 %
